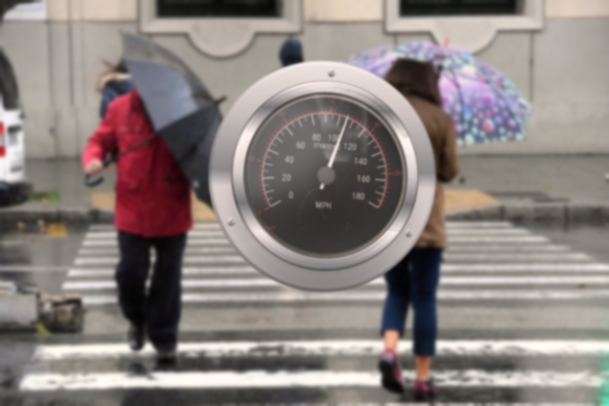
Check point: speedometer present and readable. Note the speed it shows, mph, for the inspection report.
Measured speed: 105 mph
